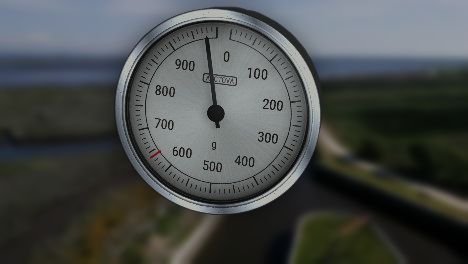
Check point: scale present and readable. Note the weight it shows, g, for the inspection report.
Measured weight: 980 g
